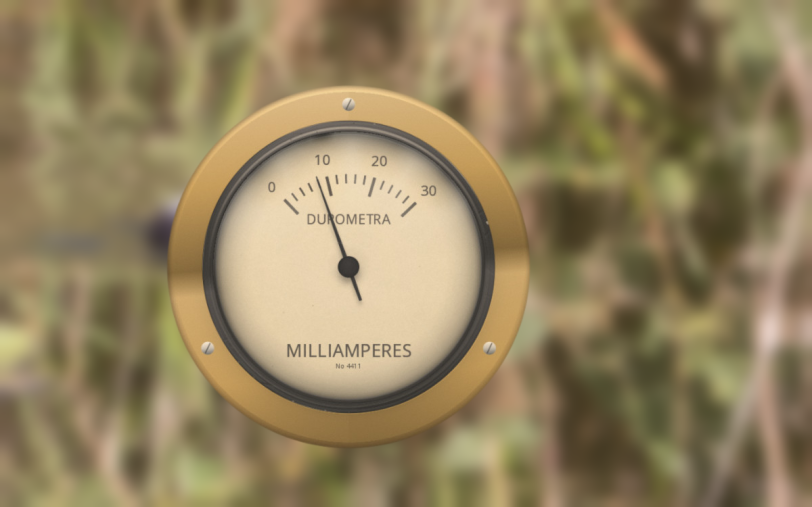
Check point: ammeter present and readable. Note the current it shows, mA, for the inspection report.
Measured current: 8 mA
